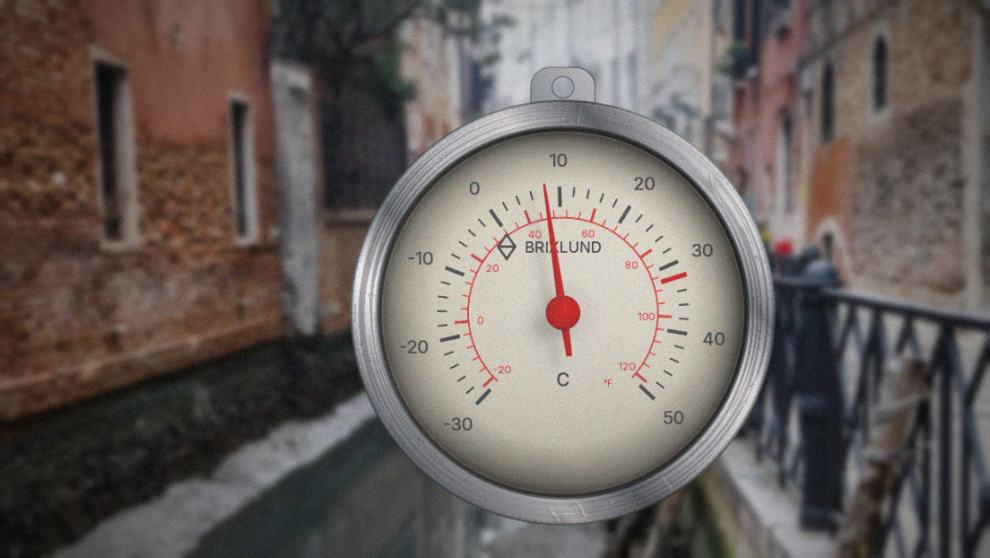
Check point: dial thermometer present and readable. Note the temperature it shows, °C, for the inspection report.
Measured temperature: 8 °C
